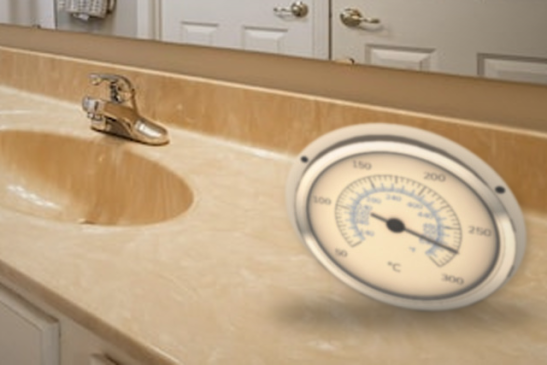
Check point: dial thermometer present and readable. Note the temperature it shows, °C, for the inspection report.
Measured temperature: 275 °C
